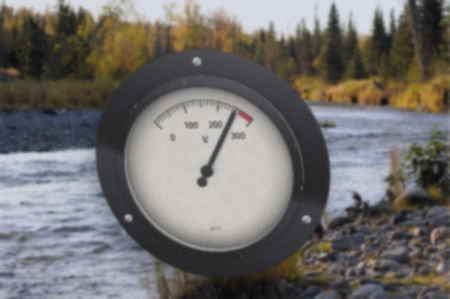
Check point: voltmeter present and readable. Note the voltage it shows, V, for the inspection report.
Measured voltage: 250 V
